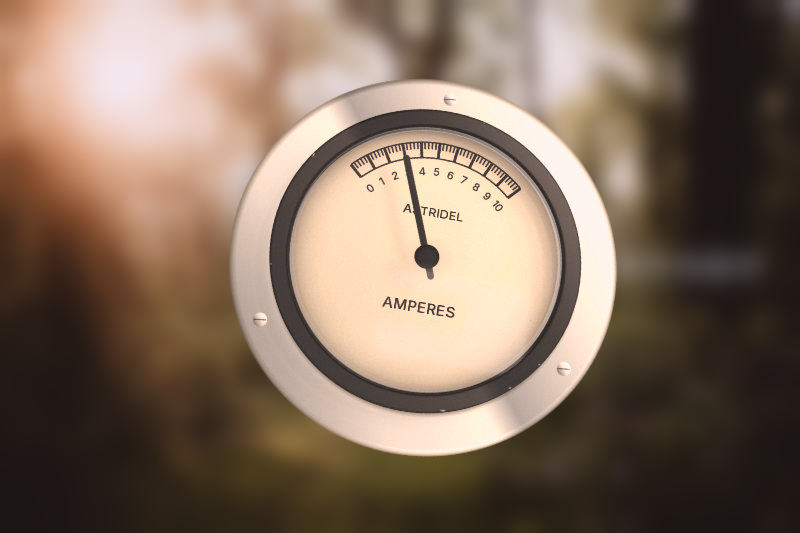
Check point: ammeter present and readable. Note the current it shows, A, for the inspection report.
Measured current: 3 A
